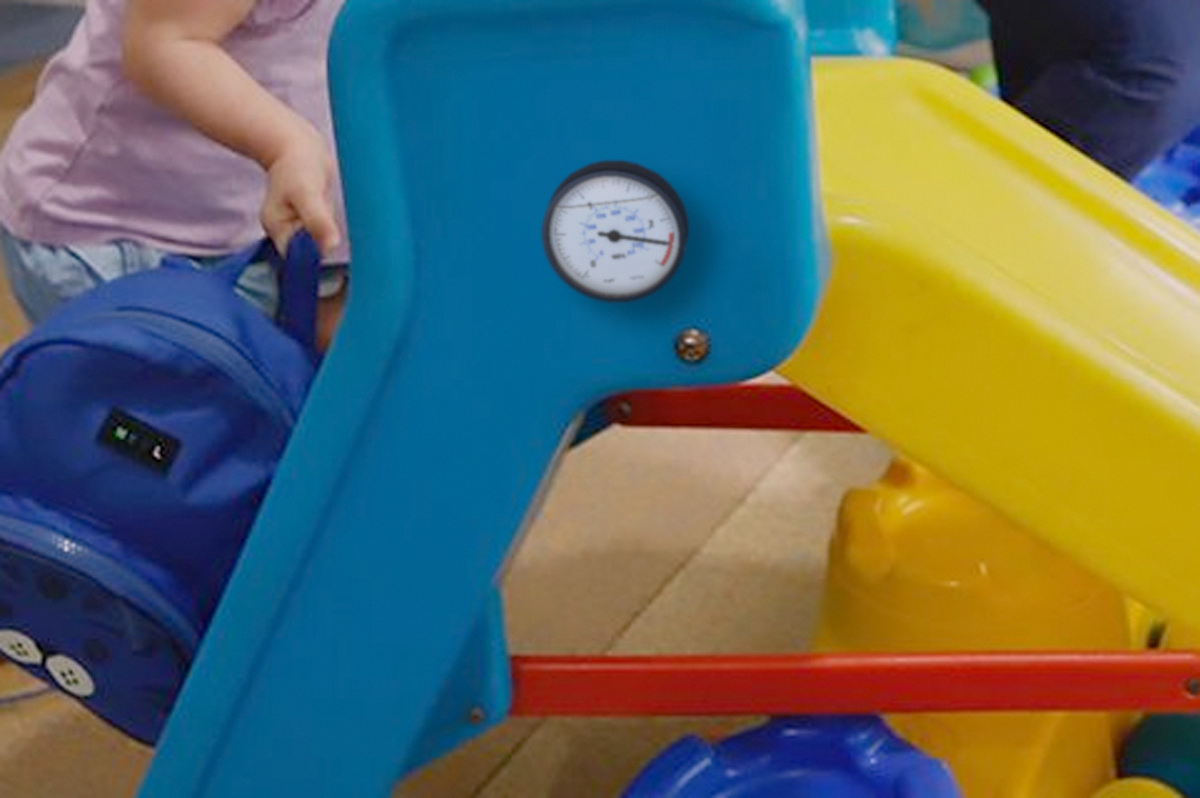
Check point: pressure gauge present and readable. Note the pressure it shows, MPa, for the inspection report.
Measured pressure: 2.25 MPa
